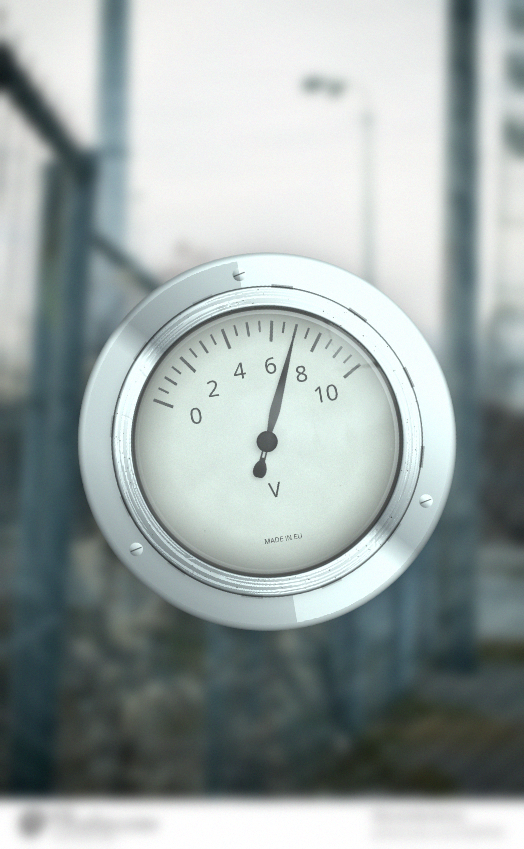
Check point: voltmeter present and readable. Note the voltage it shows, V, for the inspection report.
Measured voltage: 7 V
